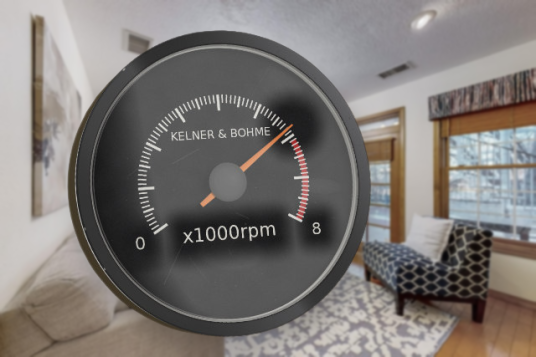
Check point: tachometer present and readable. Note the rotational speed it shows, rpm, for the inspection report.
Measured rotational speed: 5800 rpm
